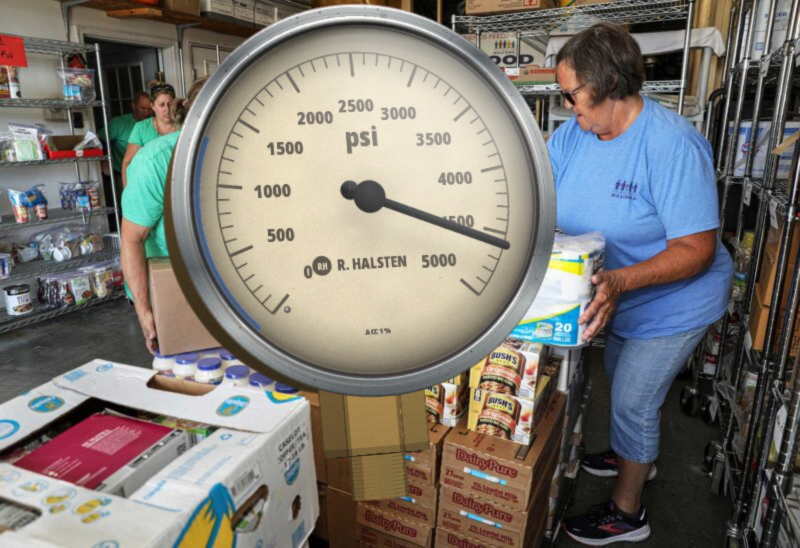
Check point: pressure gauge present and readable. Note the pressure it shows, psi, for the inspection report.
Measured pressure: 4600 psi
